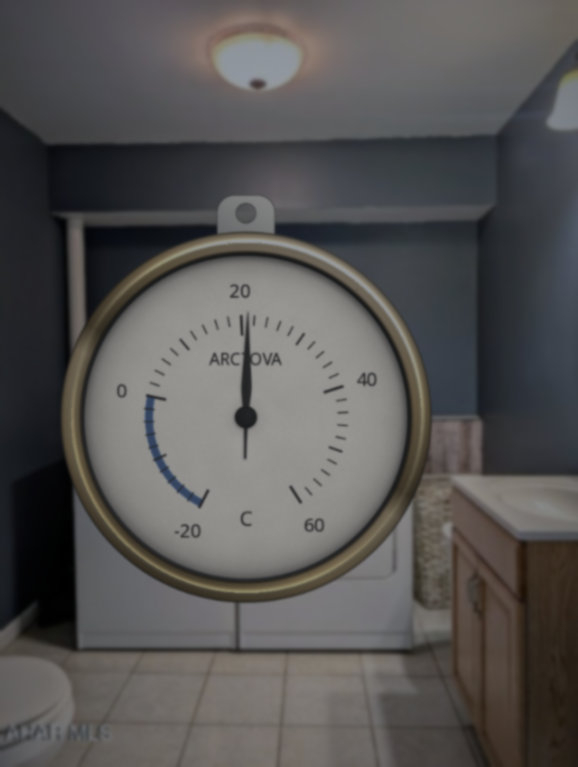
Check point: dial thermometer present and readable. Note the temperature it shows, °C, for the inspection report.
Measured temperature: 21 °C
